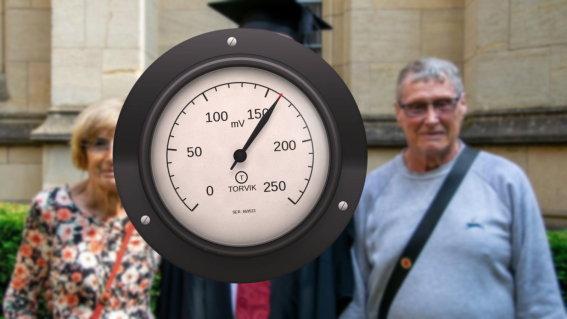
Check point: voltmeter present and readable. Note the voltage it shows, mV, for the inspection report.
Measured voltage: 160 mV
